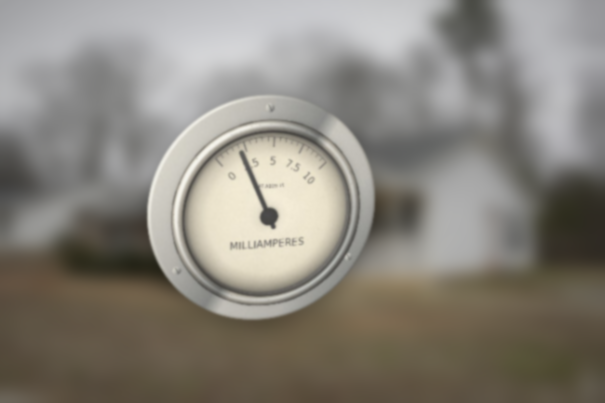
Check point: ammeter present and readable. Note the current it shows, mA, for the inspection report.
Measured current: 2 mA
